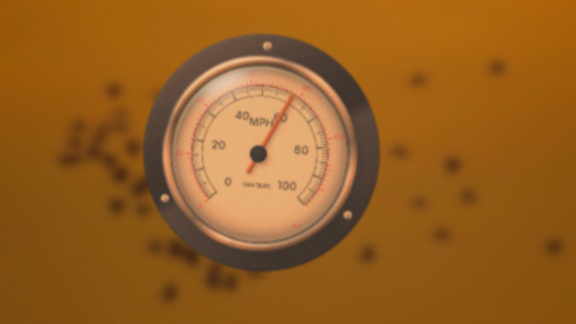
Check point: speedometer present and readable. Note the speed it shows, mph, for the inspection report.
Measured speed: 60 mph
